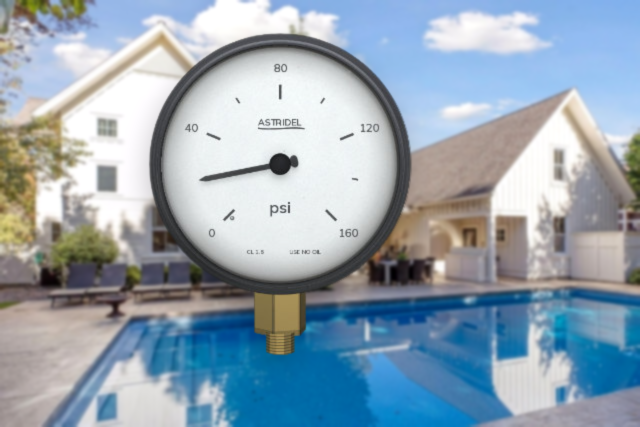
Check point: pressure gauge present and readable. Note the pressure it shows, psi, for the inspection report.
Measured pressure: 20 psi
